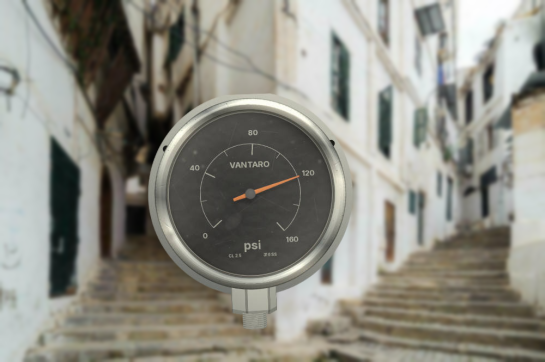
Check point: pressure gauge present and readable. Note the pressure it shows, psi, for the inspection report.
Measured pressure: 120 psi
